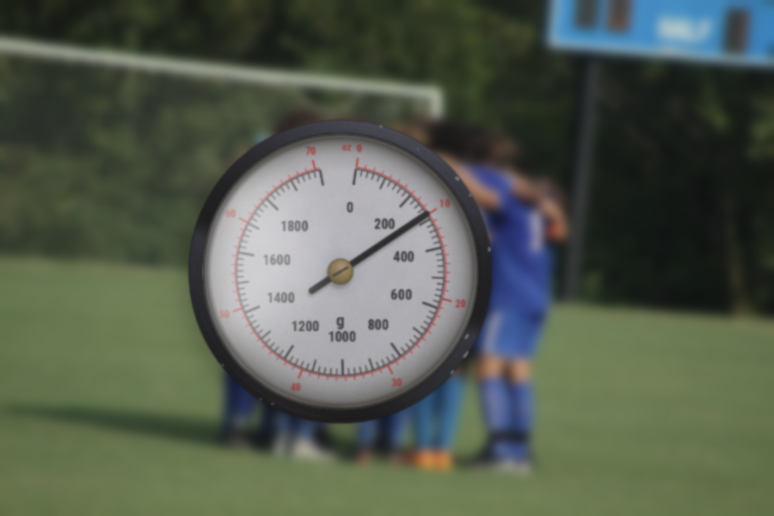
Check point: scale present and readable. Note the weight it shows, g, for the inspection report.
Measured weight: 280 g
